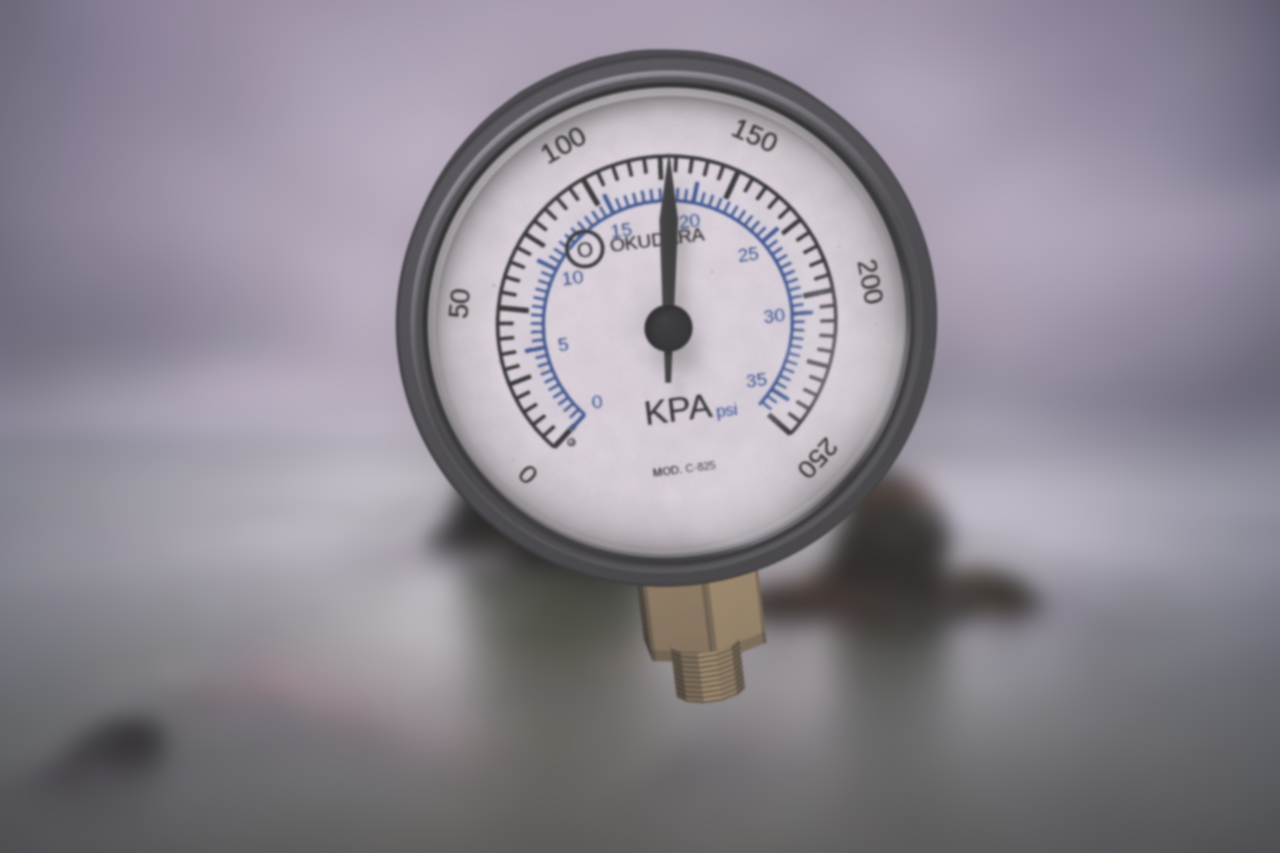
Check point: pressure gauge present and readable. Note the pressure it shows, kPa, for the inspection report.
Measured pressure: 127.5 kPa
